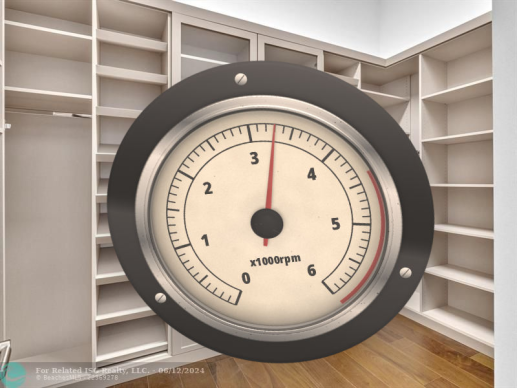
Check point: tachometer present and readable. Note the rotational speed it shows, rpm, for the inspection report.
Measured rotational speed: 3300 rpm
